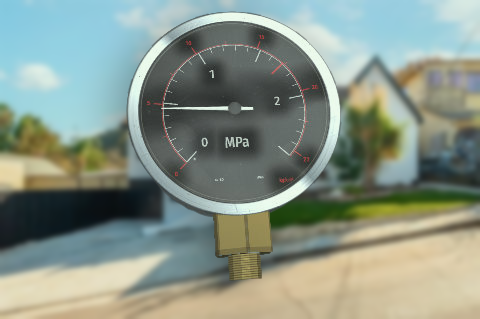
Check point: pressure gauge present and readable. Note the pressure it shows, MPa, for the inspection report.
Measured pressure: 0.45 MPa
